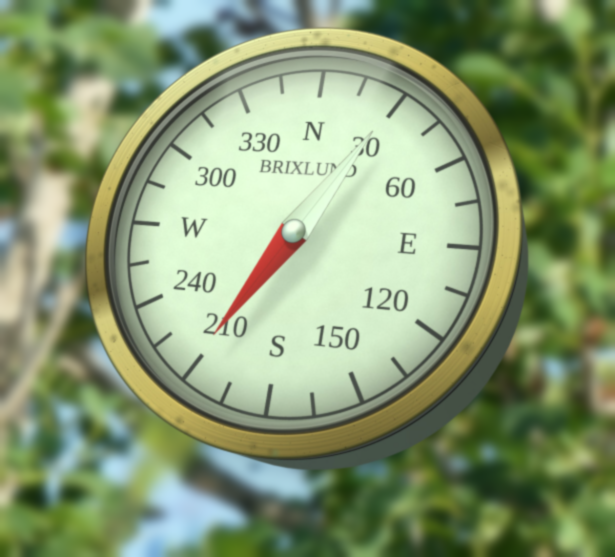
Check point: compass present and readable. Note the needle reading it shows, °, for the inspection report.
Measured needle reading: 210 °
